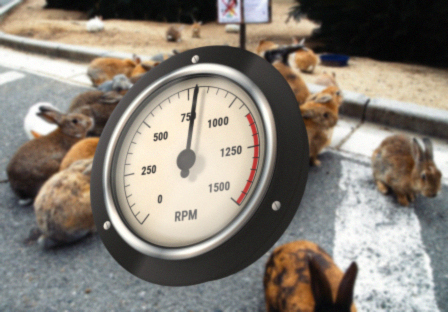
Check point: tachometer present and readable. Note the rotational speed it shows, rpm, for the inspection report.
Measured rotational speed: 800 rpm
